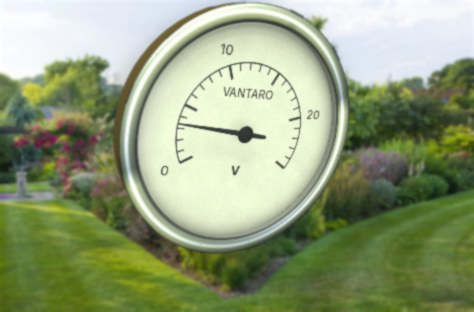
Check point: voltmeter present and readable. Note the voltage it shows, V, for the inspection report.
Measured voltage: 3.5 V
